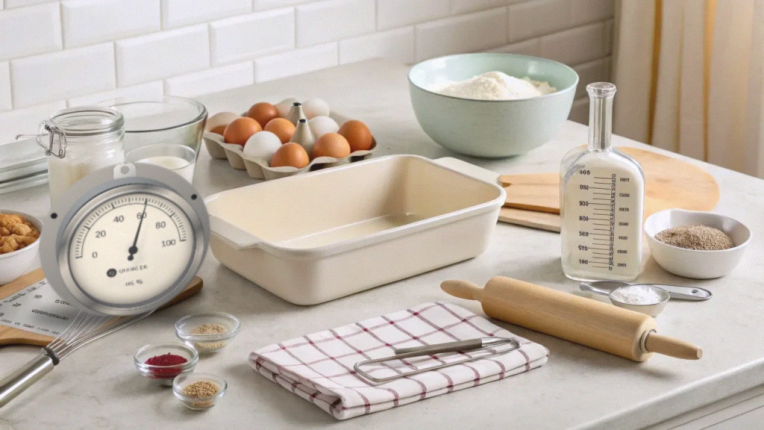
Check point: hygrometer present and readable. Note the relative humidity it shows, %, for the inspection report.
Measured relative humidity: 60 %
